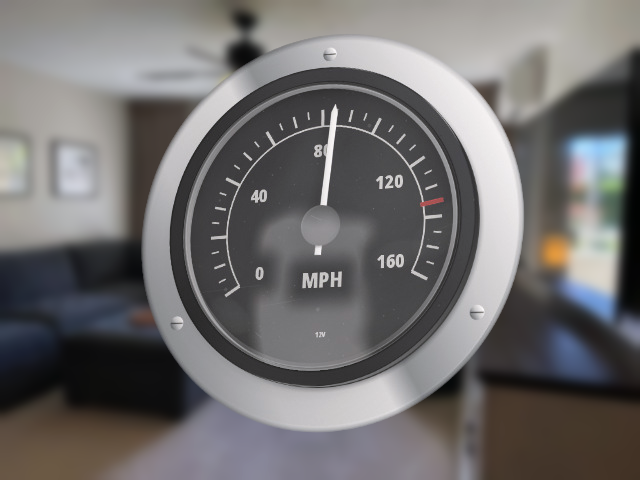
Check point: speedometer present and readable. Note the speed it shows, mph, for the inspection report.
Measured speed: 85 mph
